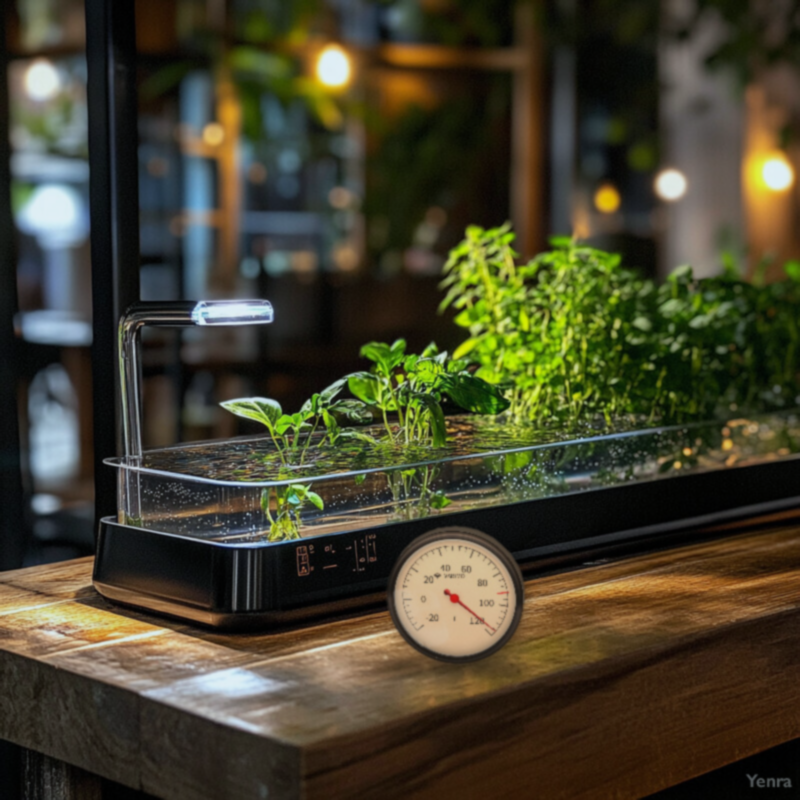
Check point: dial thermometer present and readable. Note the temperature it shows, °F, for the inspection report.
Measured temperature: 116 °F
